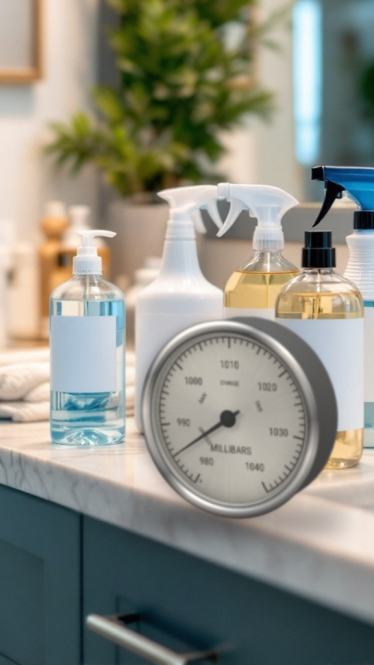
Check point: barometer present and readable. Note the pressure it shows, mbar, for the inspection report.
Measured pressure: 985 mbar
